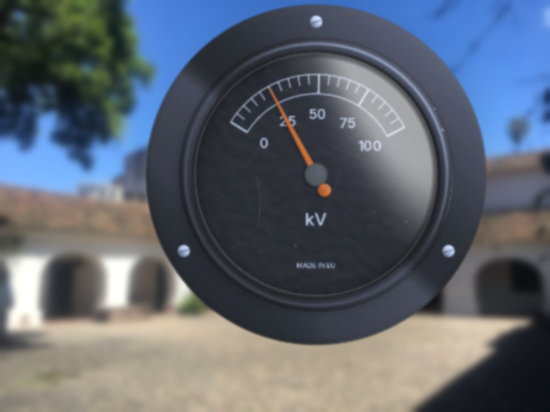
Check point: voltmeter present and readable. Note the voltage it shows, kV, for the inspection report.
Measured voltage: 25 kV
